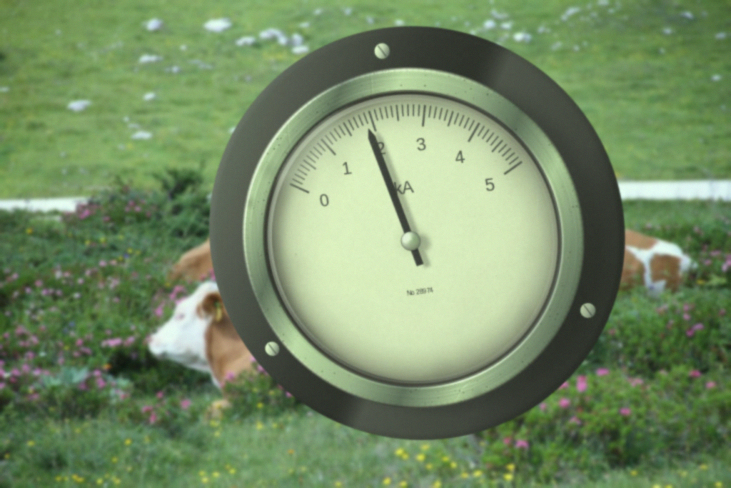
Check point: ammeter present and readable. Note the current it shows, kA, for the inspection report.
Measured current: 1.9 kA
